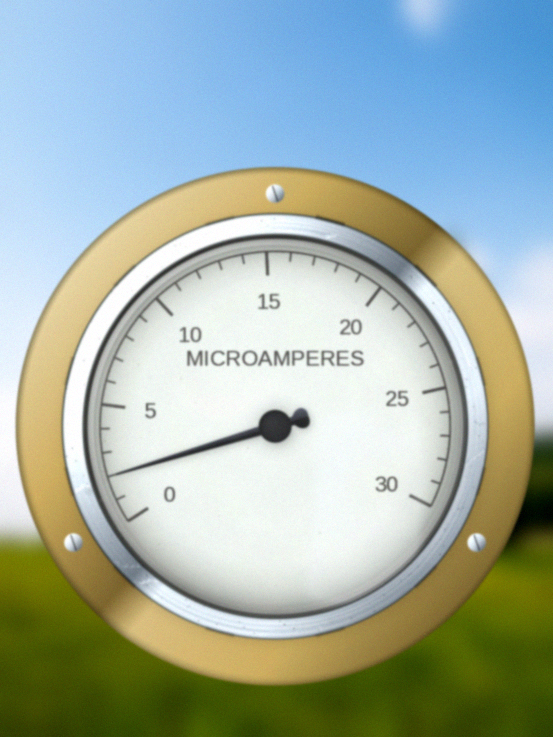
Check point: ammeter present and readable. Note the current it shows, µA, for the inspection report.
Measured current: 2 µA
